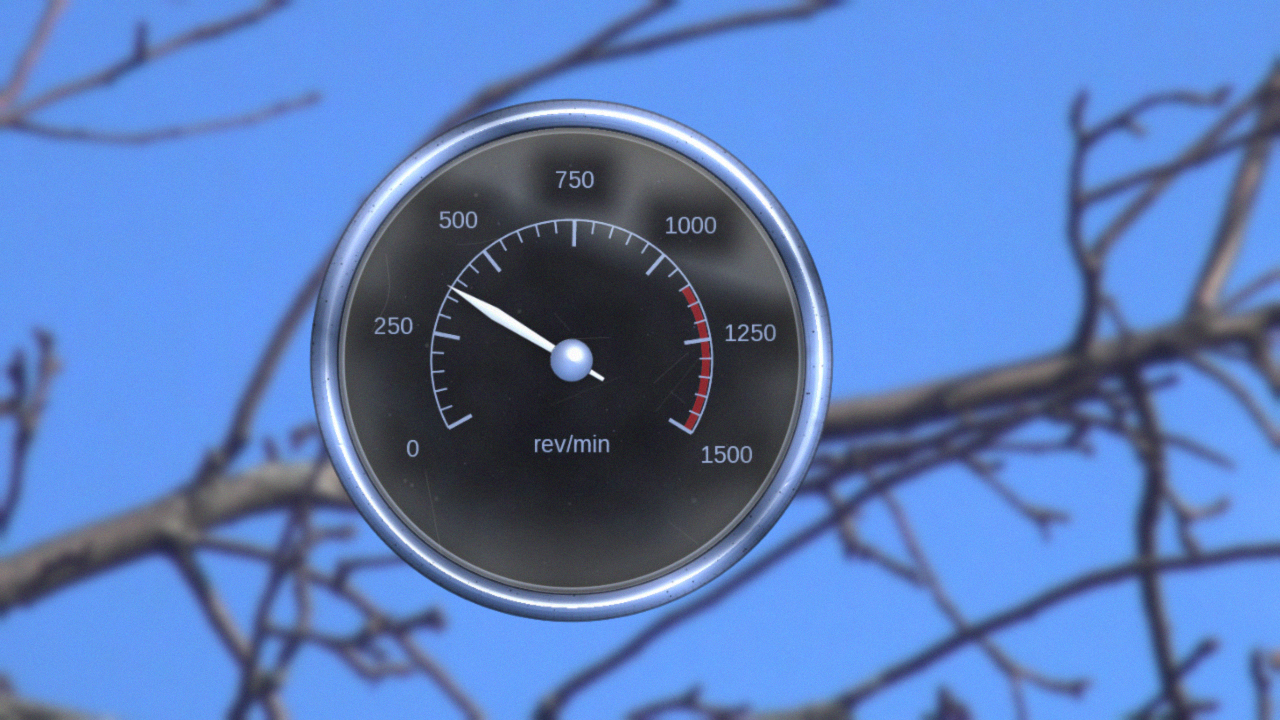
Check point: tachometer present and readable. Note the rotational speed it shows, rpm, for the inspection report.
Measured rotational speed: 375 rpm
